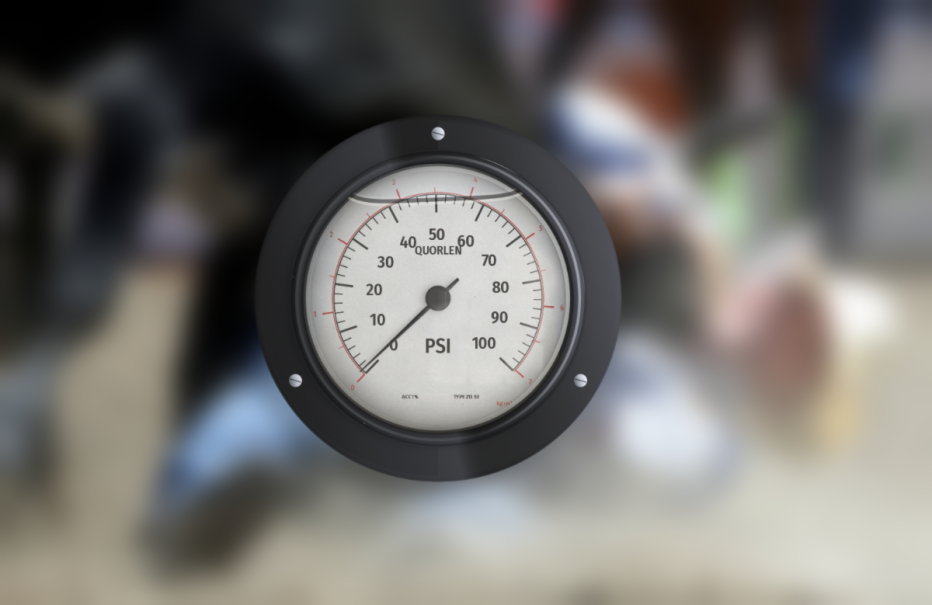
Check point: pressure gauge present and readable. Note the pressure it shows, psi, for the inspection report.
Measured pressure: 1 psi
